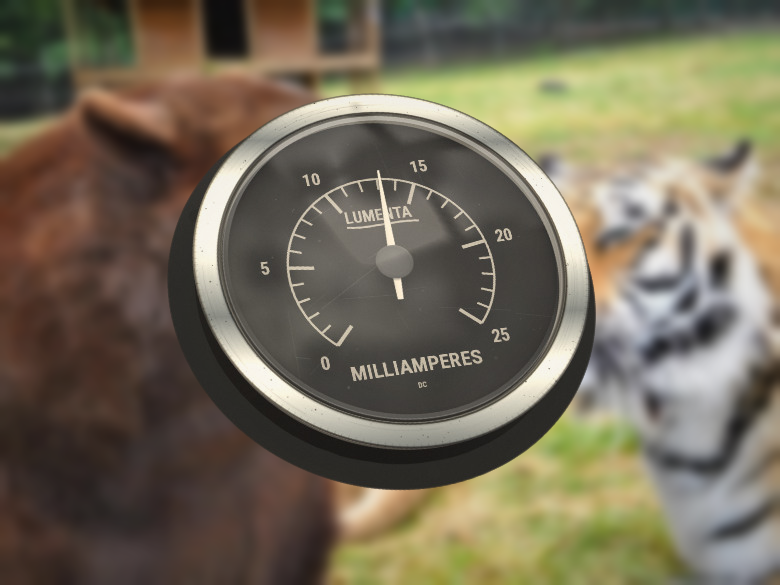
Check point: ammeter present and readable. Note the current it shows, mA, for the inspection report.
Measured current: 13 mA
